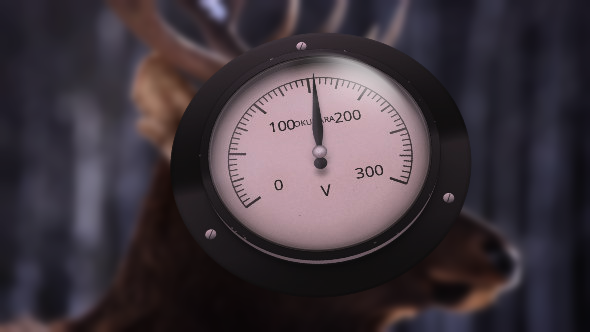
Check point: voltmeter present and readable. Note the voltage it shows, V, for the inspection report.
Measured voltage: 155 V
